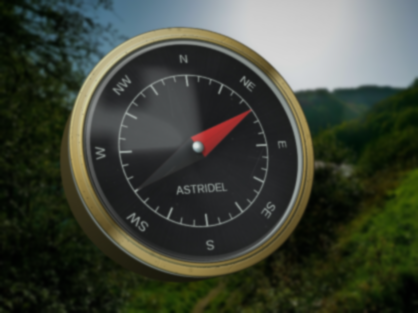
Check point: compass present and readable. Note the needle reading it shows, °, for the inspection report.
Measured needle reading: 60 °
